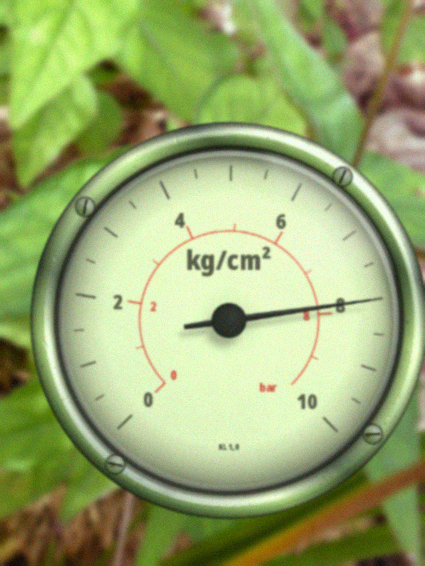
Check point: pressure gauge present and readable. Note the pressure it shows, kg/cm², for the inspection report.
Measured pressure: 8 kg/cm²
